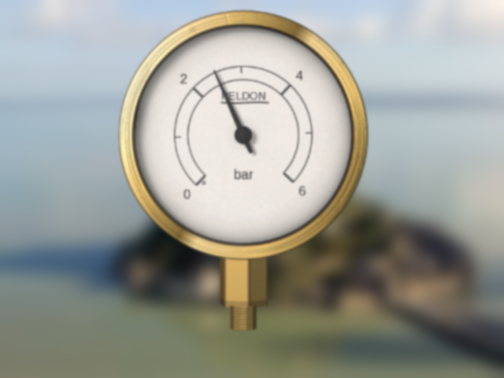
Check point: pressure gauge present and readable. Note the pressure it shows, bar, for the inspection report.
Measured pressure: 2.5 bar
